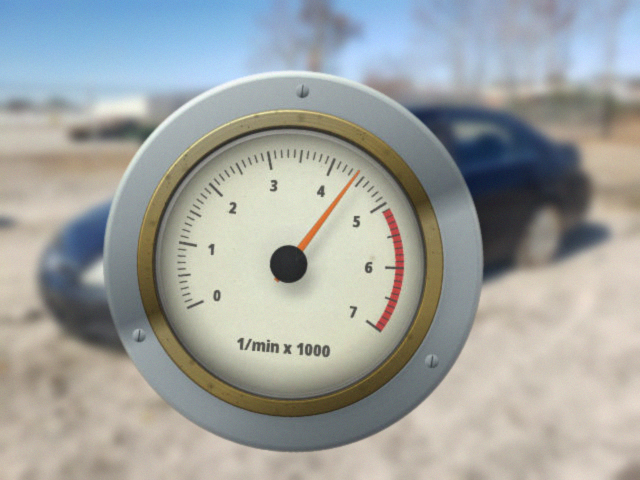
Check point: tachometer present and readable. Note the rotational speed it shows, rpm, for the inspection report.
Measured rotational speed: 4400 rpm
